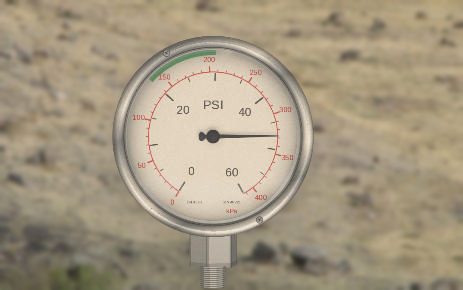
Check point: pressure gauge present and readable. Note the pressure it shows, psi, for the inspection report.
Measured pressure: 47.5 psi
